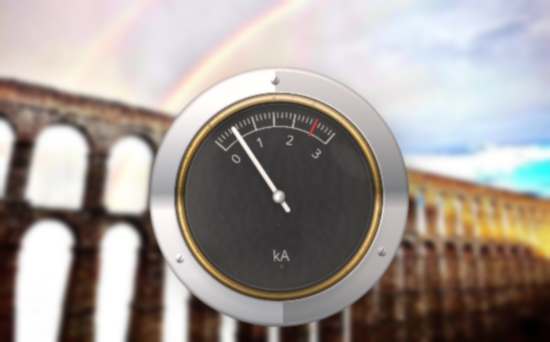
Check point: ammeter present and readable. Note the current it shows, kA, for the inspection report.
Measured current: 0.5 kA
